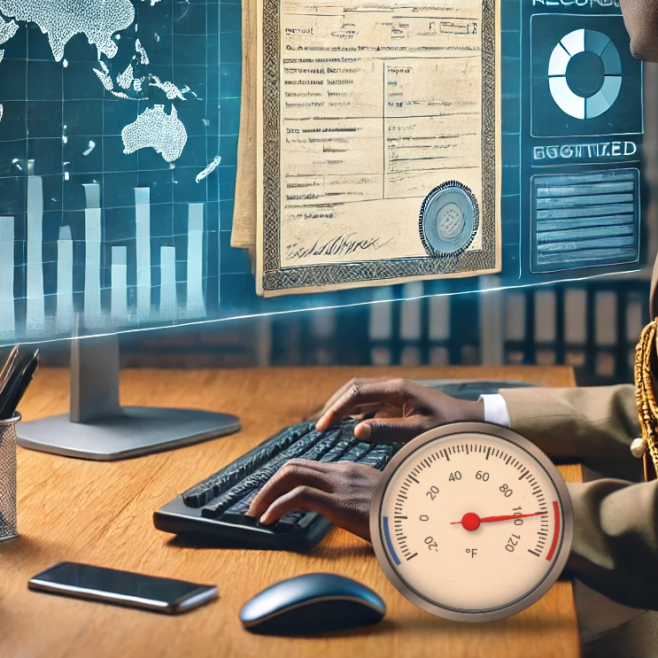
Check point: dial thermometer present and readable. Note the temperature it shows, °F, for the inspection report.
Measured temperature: 100 °F
